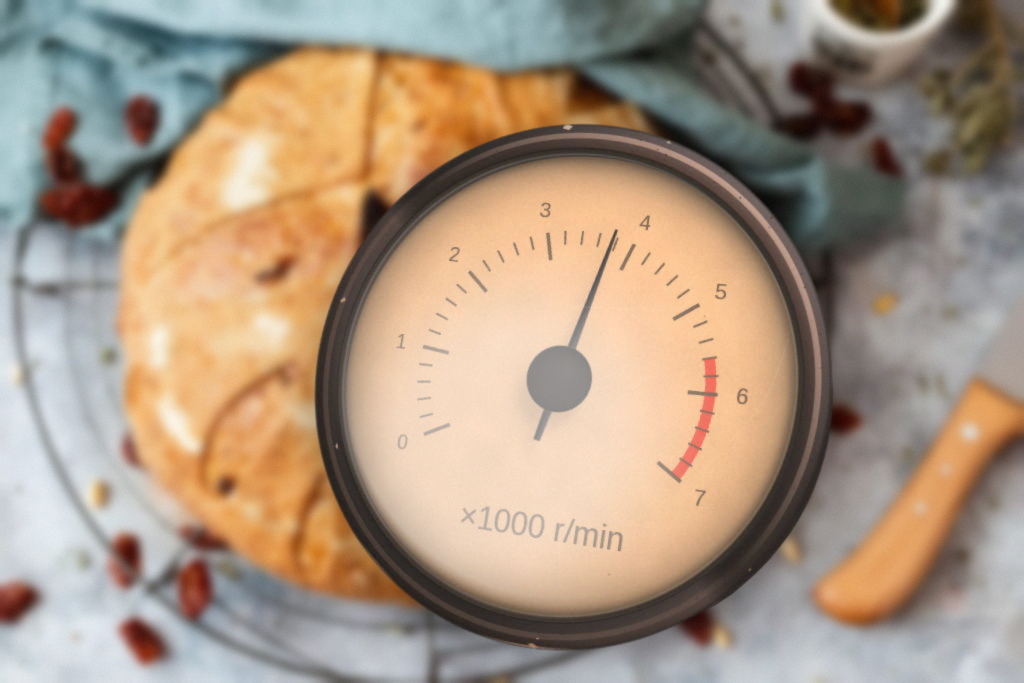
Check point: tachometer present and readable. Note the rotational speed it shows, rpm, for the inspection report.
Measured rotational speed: 3800 rpm
